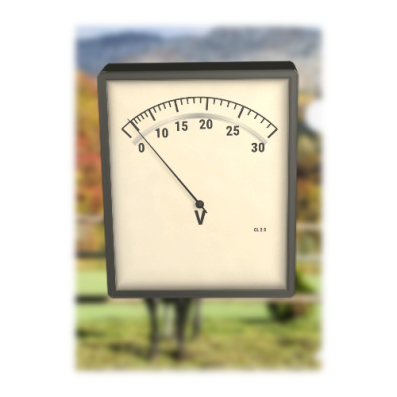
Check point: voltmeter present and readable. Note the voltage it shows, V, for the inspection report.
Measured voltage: 5 V
